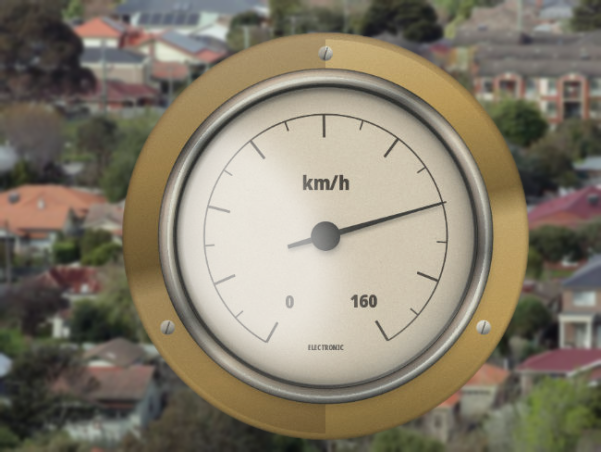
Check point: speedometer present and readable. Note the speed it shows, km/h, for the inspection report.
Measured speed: 120 km/h
